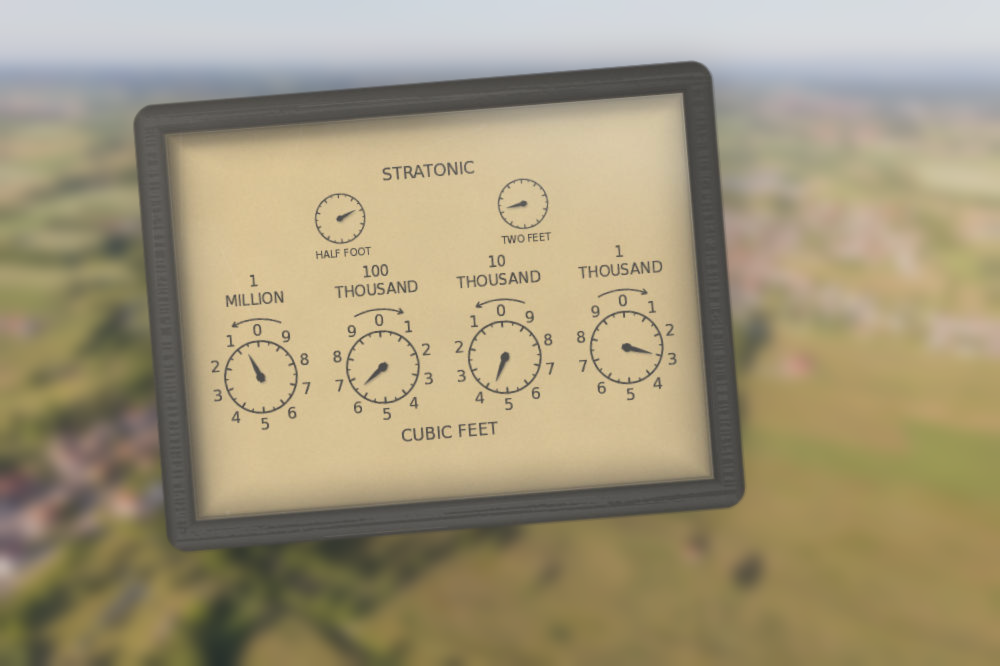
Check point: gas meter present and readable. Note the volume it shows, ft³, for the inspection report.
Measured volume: 64300 ft³
